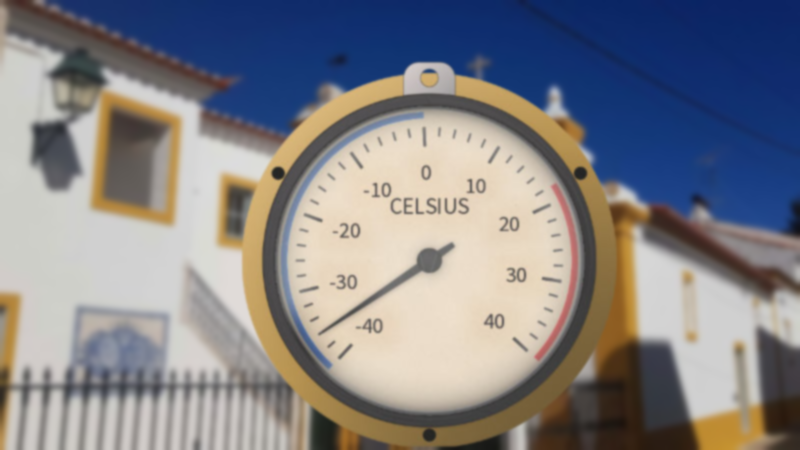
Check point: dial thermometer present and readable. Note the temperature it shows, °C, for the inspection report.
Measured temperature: -36 °C
